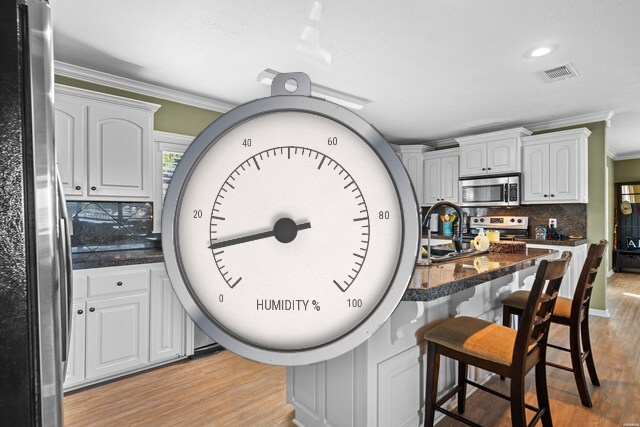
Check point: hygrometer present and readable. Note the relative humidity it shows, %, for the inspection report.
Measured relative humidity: 12 %
